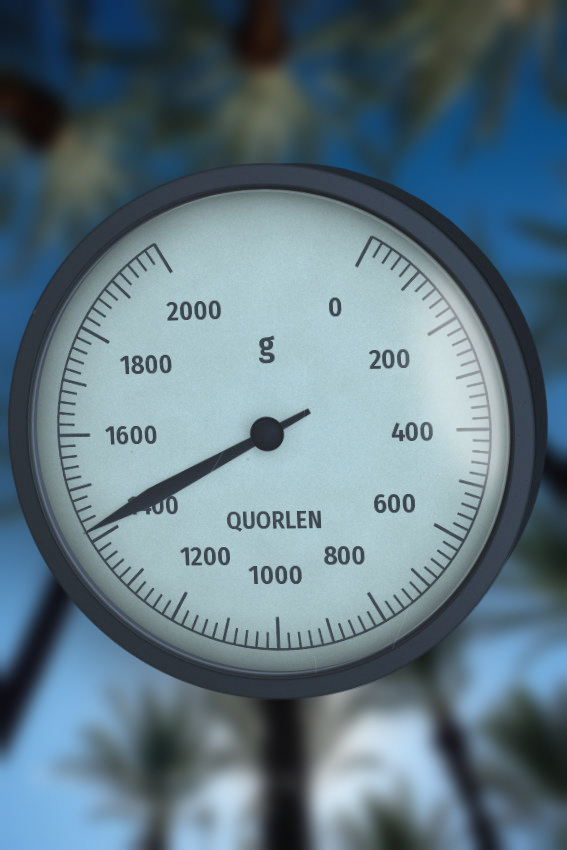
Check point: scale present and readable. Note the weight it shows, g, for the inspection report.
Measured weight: 1420 g
